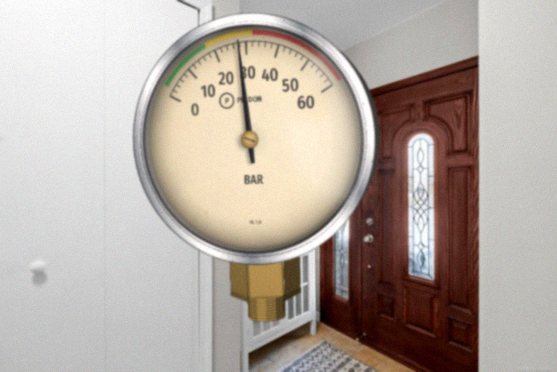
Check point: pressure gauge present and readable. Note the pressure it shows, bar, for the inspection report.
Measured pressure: 28 bar
